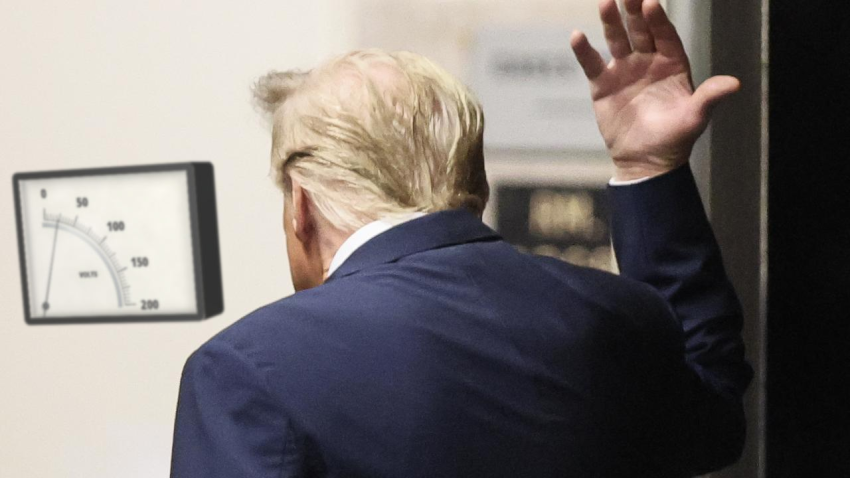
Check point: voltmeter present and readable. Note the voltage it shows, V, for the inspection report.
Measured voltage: 25 V
